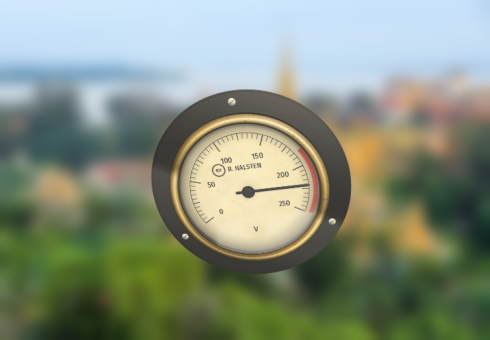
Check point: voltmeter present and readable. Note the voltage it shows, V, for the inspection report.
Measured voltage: 220 V
